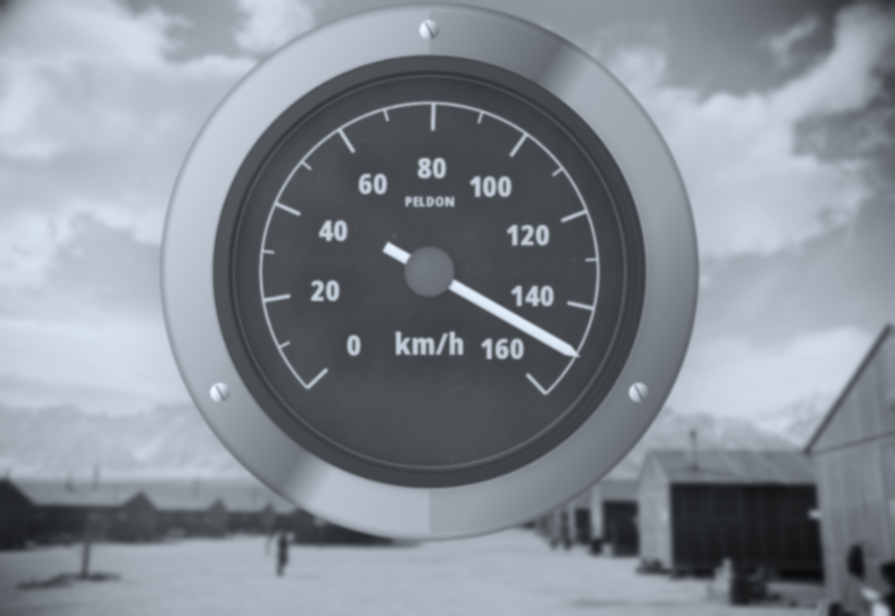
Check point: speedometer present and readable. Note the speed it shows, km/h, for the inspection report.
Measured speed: 150 km/h
